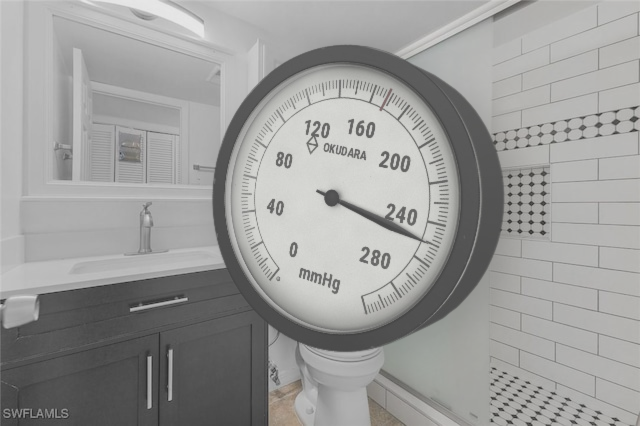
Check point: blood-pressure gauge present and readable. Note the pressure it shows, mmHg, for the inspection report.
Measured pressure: 250 mmHg
